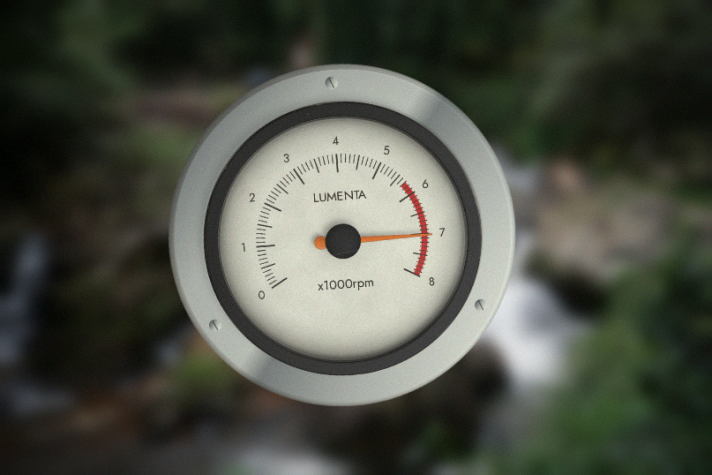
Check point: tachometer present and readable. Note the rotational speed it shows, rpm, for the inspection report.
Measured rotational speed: 7000 rpm
